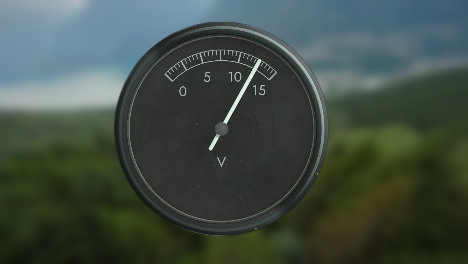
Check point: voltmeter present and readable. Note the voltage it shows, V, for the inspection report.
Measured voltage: 12.5 V
